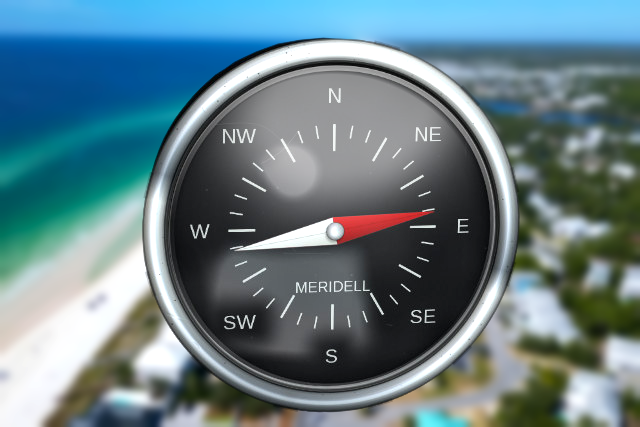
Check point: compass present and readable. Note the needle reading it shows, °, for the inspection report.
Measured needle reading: 80 °
